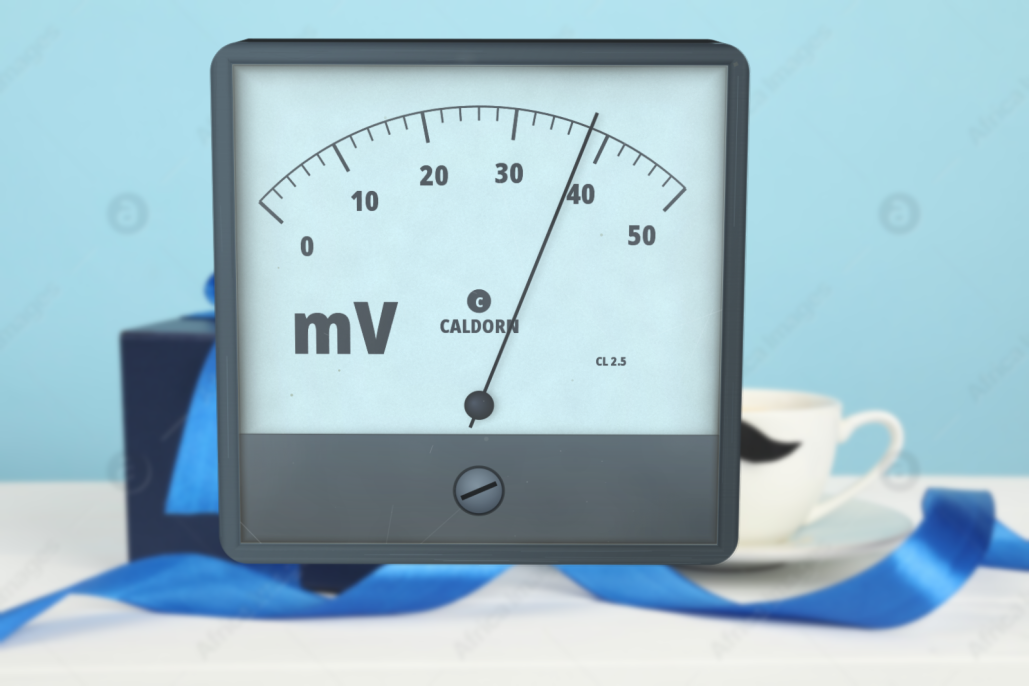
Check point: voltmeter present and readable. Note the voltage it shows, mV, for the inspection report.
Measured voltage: 38 mV
